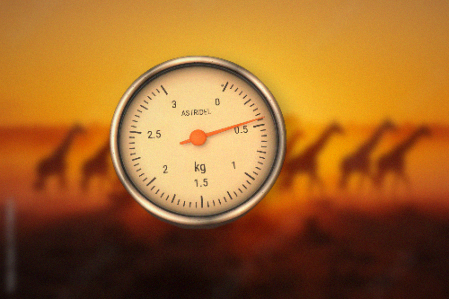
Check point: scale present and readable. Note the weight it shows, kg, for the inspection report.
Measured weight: 0.45 kg
